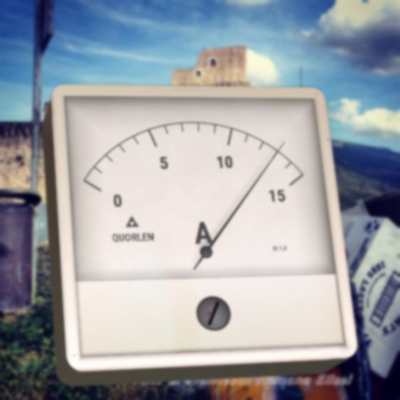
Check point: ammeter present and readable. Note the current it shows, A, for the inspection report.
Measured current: 13 A
